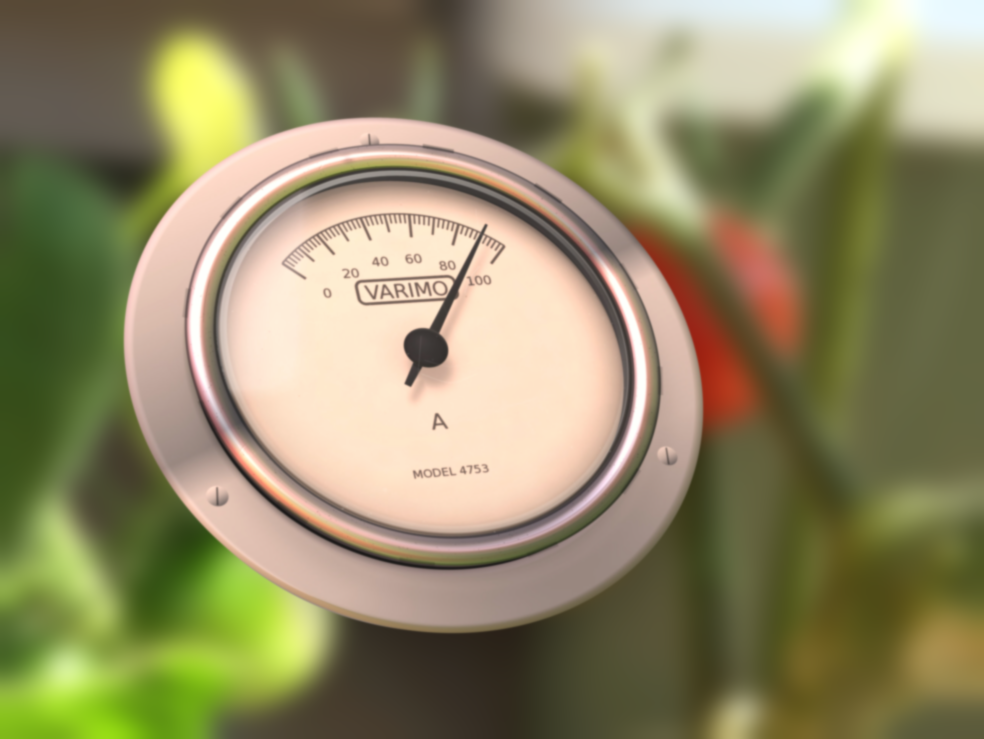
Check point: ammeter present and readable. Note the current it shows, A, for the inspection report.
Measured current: 90 A
